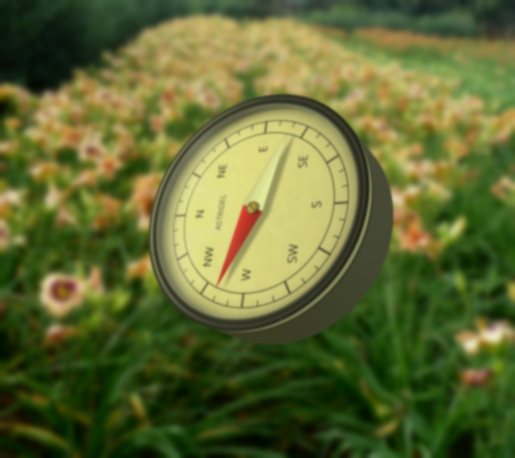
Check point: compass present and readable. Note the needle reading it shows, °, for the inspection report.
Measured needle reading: 290 °
